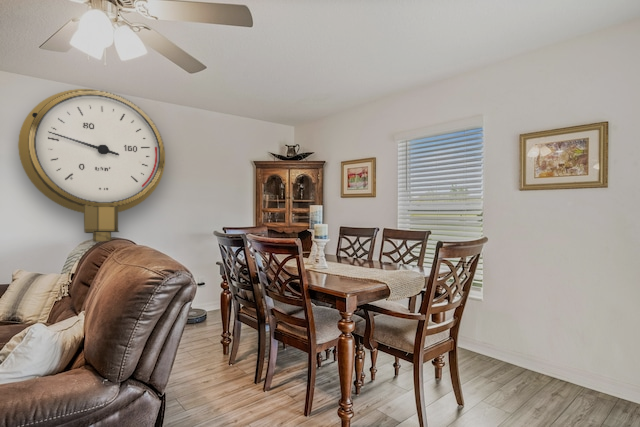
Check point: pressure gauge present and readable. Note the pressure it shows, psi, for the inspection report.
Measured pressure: 45 psi
